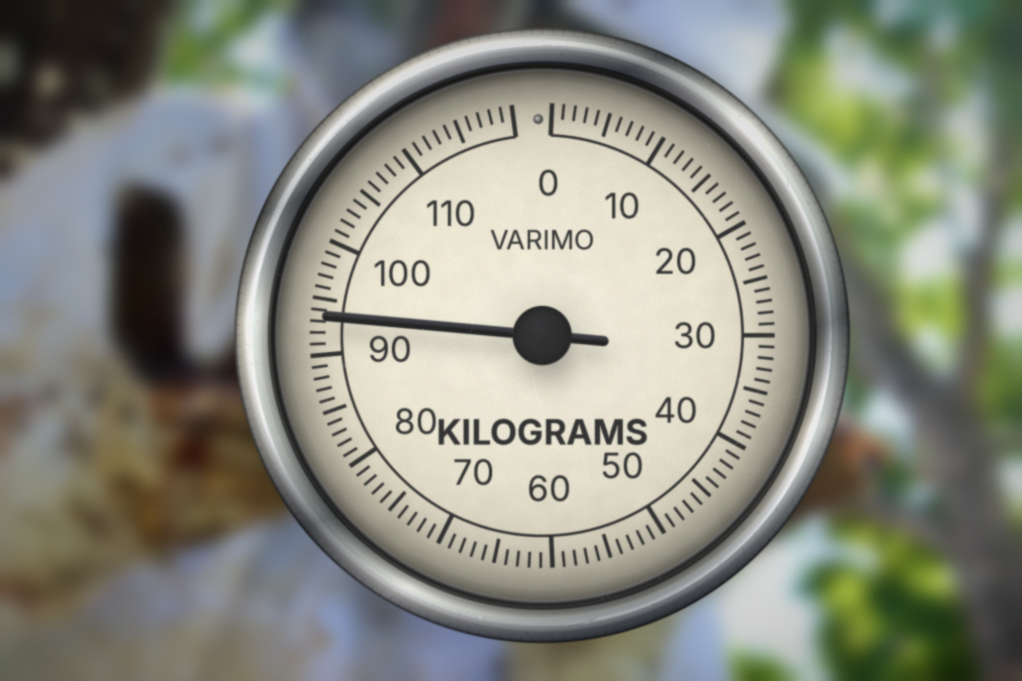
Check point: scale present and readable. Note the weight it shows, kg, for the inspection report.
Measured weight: 93.5 kg
